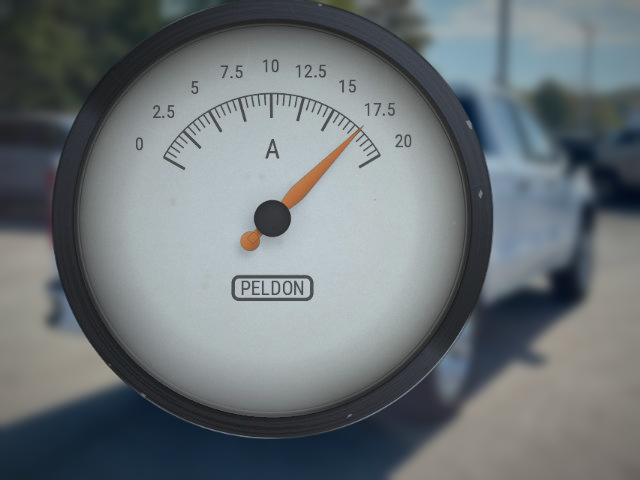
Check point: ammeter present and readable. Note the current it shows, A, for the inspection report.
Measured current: 17.5 A
